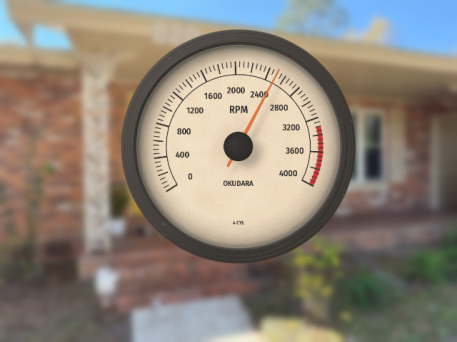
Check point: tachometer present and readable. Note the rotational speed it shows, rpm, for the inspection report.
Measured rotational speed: 2500 rpm
